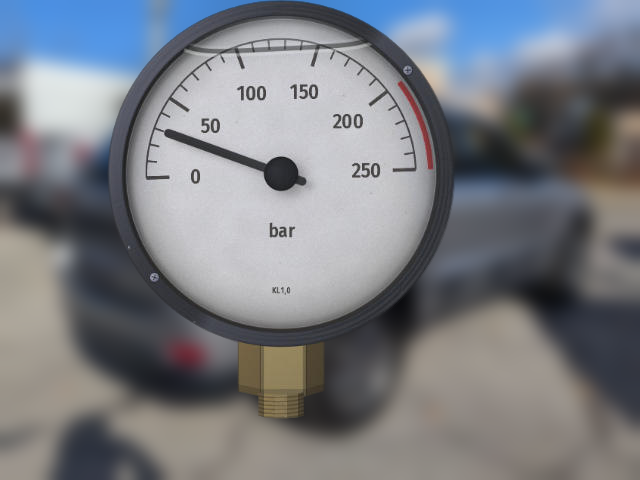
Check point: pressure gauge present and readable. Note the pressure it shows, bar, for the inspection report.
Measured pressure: 30 bar
